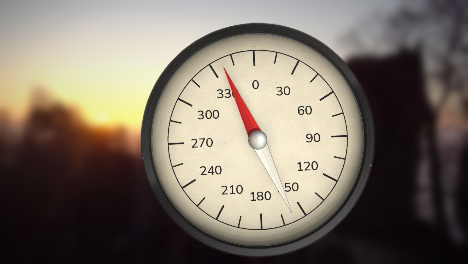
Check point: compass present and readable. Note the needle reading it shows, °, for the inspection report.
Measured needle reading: 337.5 °
